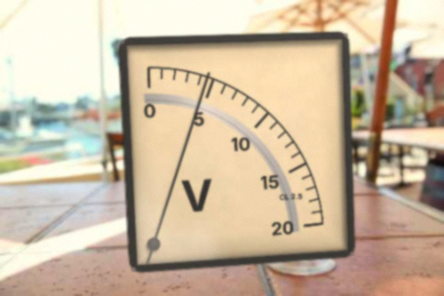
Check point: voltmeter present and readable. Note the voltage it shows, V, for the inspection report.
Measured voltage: 4.5 V
